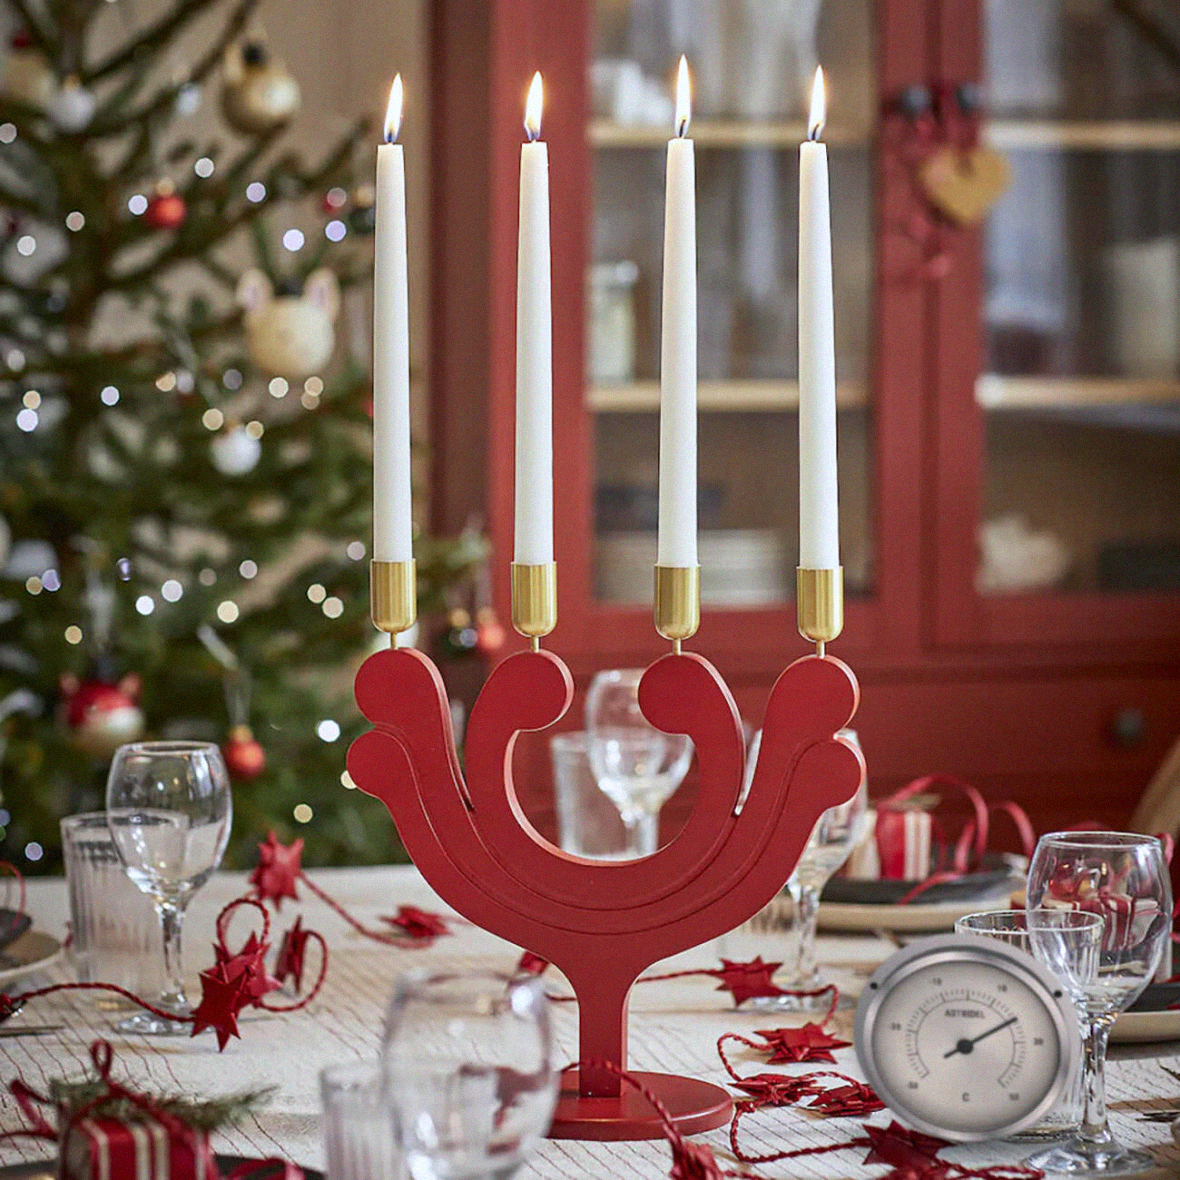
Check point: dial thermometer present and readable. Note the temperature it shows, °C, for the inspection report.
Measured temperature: 20 °C
